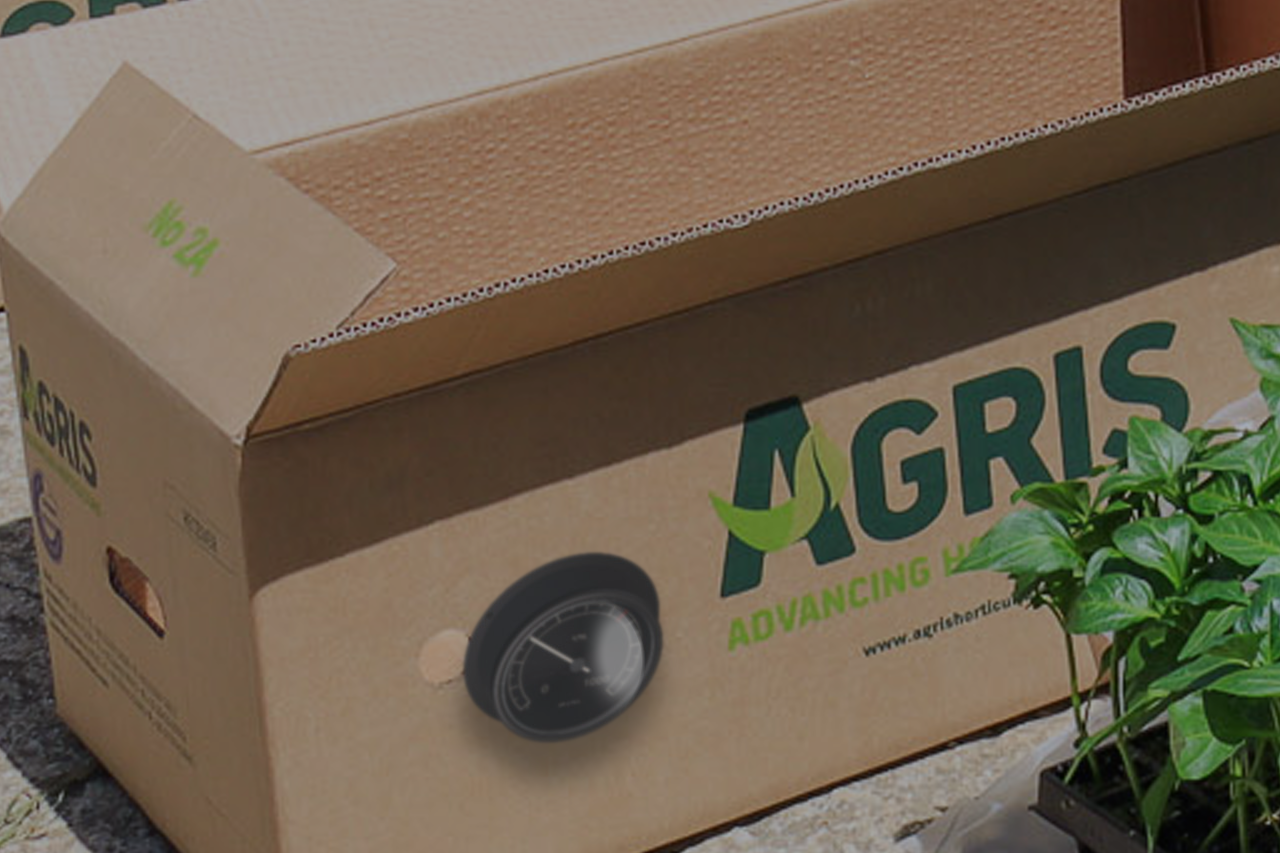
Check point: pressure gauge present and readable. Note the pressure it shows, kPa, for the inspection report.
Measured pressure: 300 kPa
